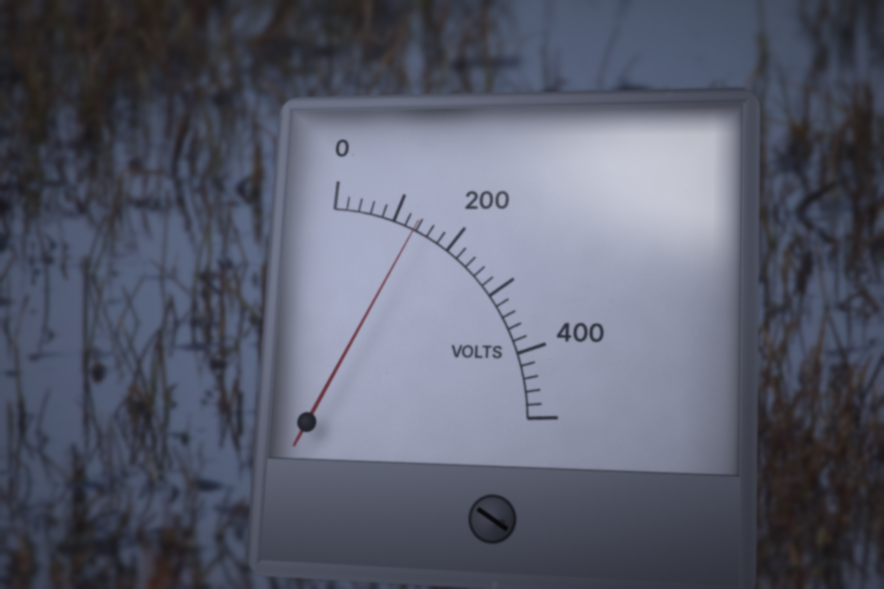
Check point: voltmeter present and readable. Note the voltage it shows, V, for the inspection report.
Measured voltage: 140 V
